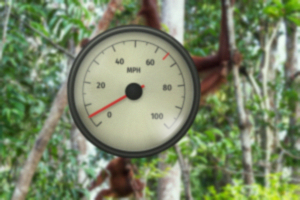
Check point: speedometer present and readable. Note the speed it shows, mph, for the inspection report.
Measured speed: 5 mph
